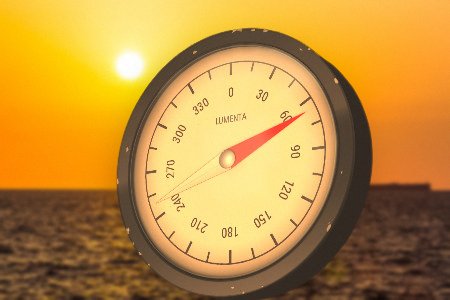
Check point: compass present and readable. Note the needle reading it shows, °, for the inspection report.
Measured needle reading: 67.5 °
